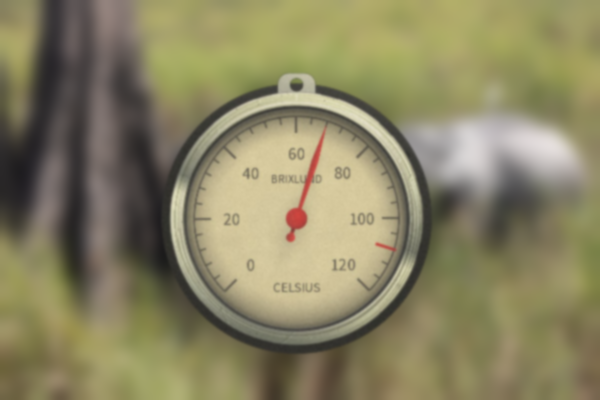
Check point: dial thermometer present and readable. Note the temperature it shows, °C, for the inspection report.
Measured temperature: 68 °C
